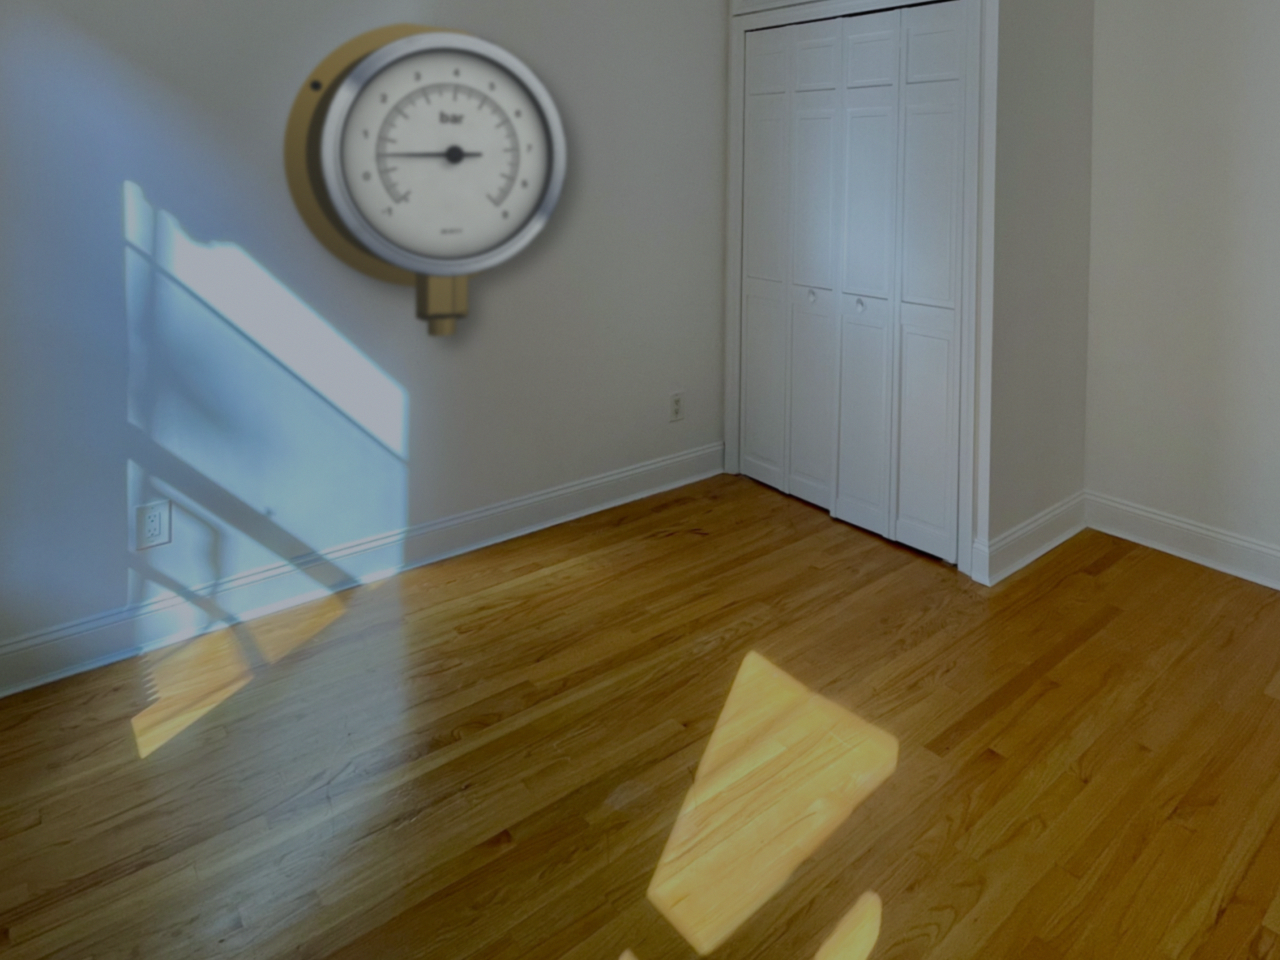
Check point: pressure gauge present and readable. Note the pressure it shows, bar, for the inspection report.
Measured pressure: 0.5 bar
